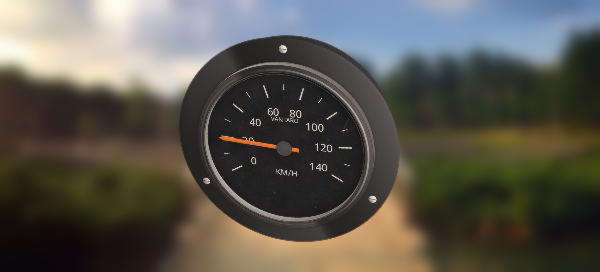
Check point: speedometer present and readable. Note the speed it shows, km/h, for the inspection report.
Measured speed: 20 km/h
